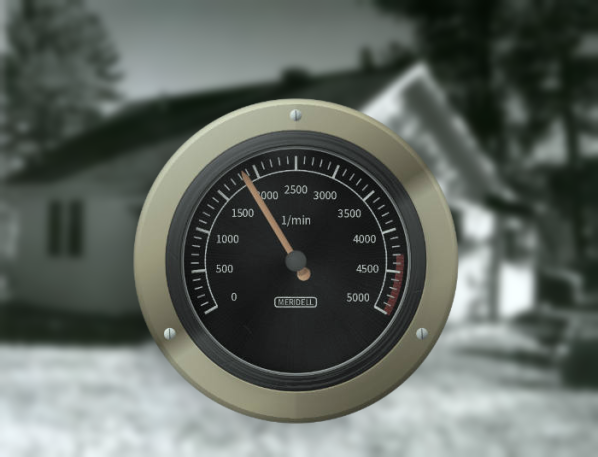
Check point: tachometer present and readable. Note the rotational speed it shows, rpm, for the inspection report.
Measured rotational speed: 1850 rpm
